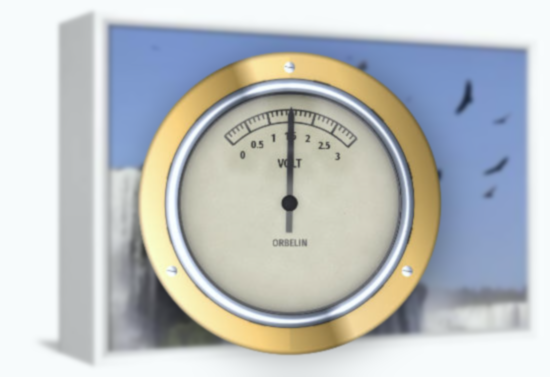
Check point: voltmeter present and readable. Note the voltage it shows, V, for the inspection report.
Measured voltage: 1.5 V
